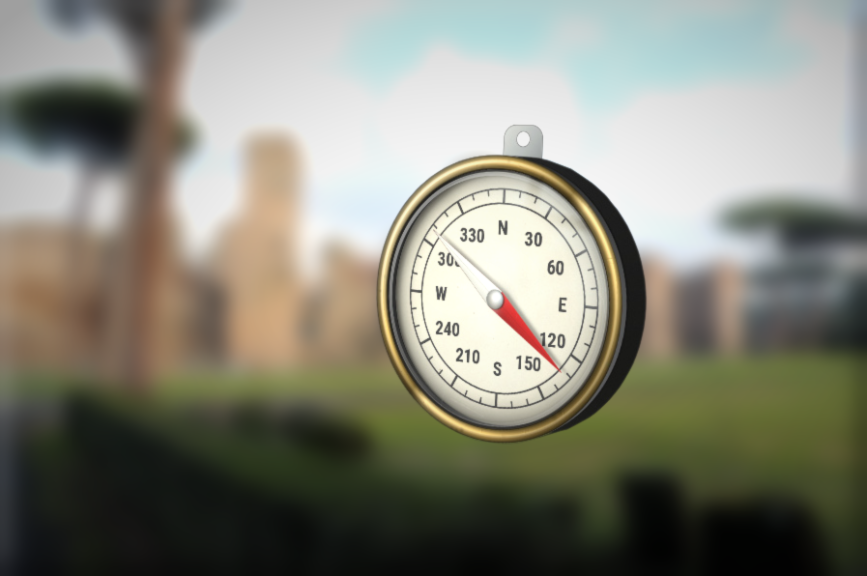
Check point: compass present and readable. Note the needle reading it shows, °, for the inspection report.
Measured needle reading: 130 °
